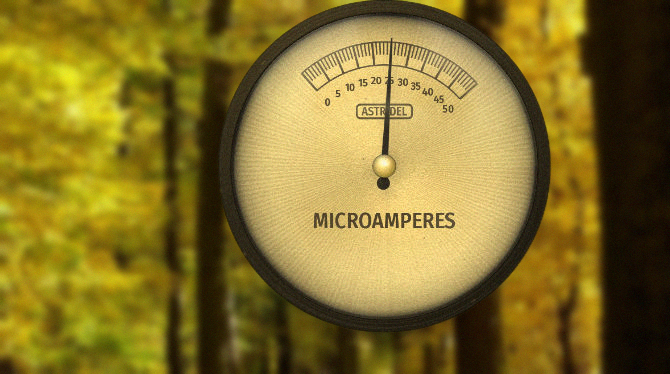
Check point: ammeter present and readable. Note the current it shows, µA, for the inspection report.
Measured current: 25 µA
